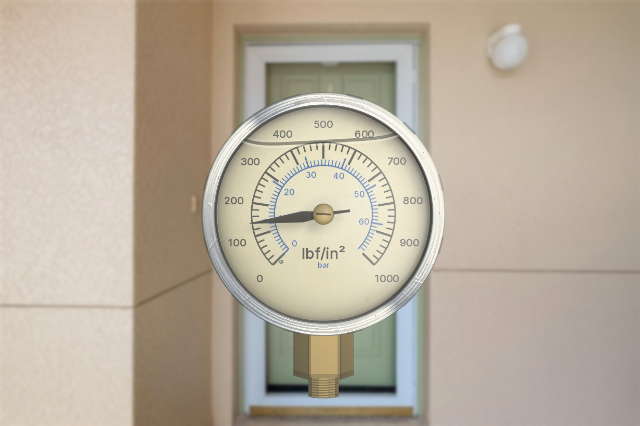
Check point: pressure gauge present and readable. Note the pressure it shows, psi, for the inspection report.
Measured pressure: 140 psi
